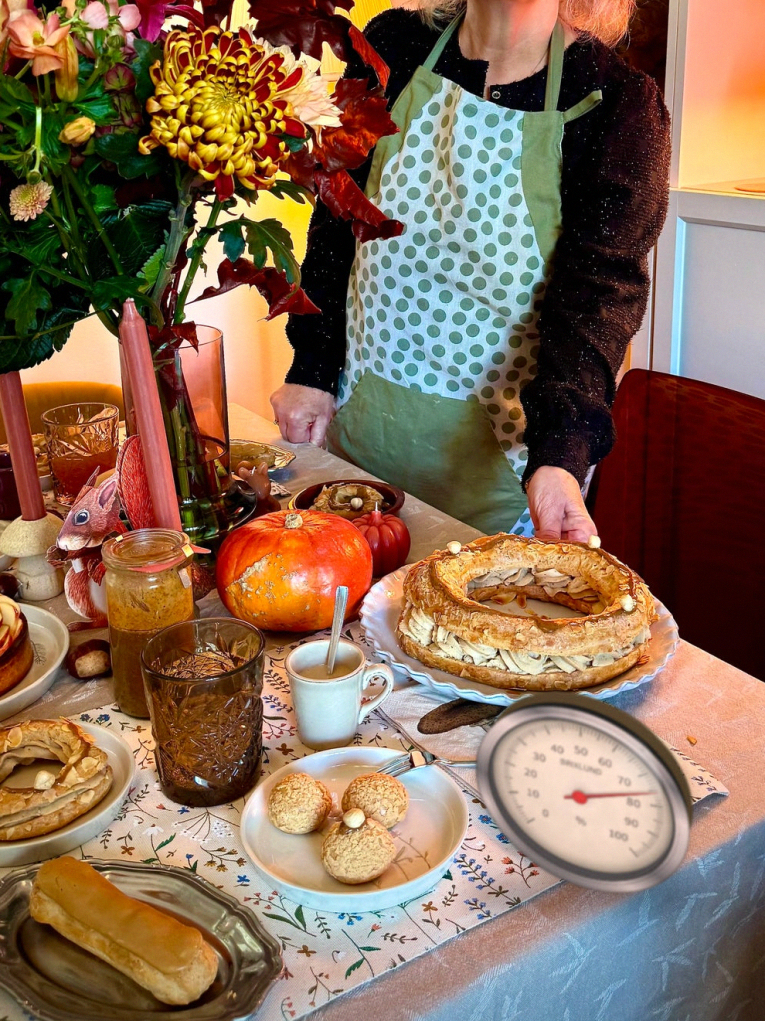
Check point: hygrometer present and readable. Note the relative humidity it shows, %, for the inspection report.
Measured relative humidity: 75 %
